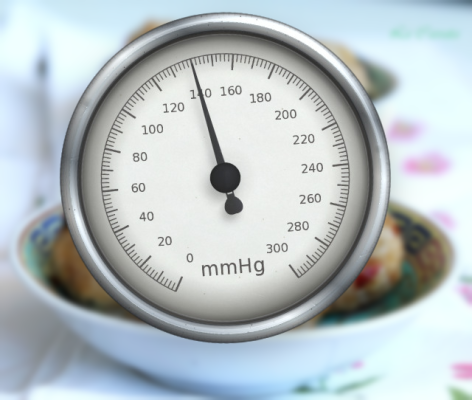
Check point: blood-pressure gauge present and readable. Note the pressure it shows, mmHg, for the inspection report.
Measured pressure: 140 mmHg
